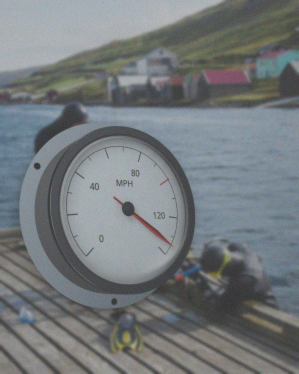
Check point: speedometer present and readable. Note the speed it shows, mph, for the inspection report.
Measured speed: 135 mph
